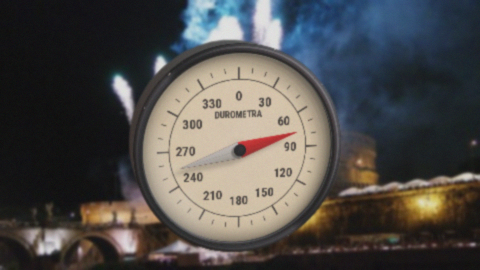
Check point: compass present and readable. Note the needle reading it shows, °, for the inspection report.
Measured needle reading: 75 °
